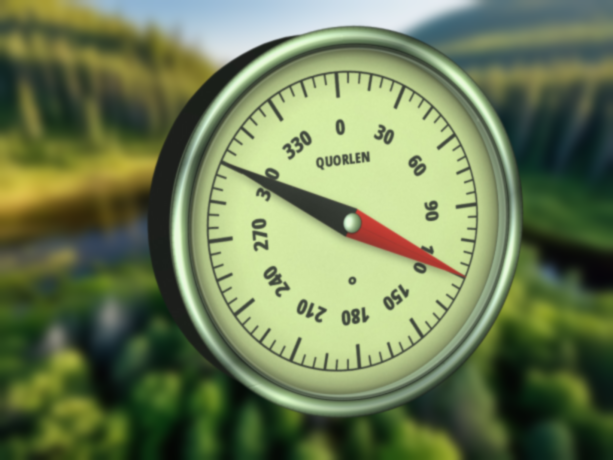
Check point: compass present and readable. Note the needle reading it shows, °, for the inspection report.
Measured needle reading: 120 °
